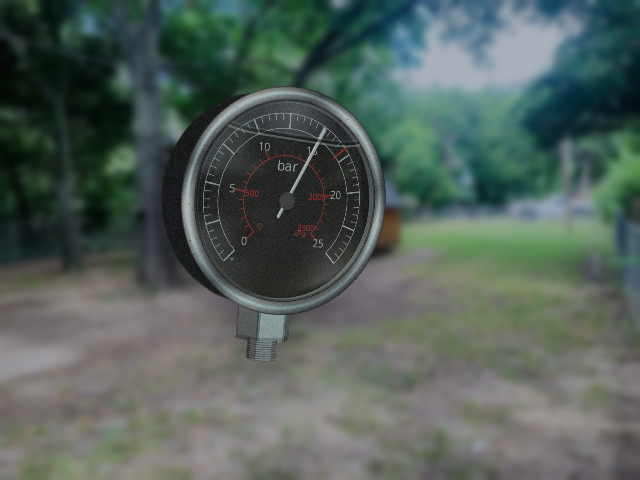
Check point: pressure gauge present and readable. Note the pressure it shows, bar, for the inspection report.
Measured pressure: 15 bar
